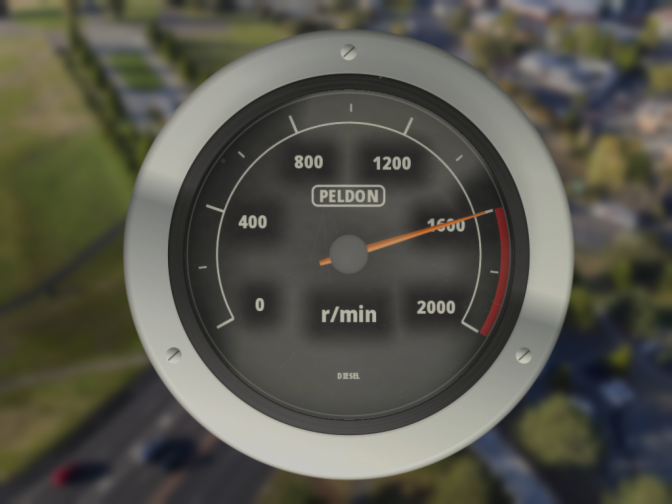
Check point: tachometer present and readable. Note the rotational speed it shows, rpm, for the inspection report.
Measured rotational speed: 1600 rpm
